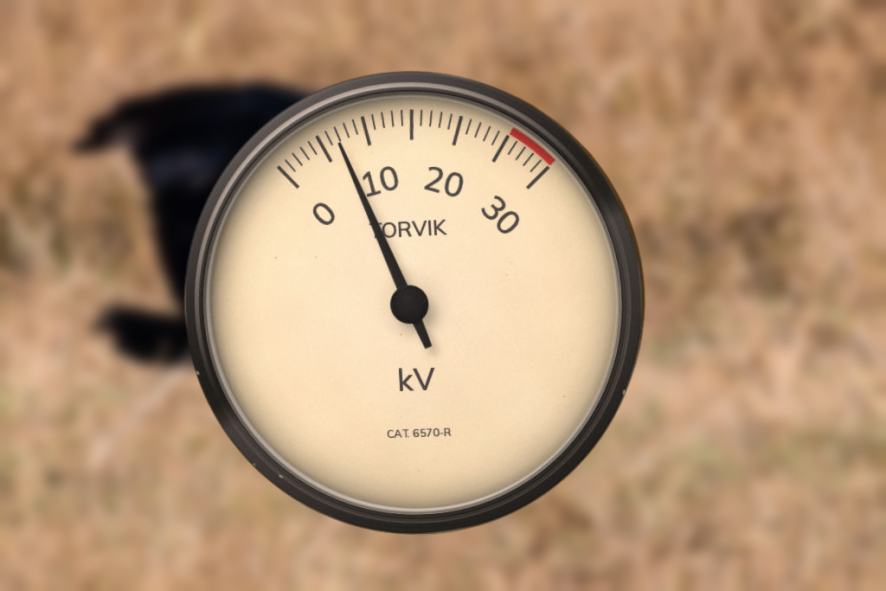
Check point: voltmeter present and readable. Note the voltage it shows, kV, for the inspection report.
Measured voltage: 7 kV
